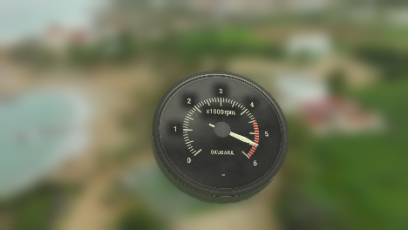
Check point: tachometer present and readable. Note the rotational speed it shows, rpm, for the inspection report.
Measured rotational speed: 5500 rpm
